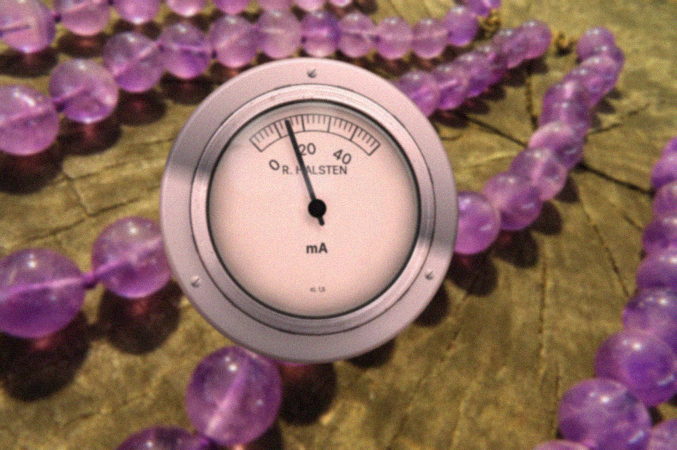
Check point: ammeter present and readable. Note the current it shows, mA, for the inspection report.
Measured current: 14 mA
